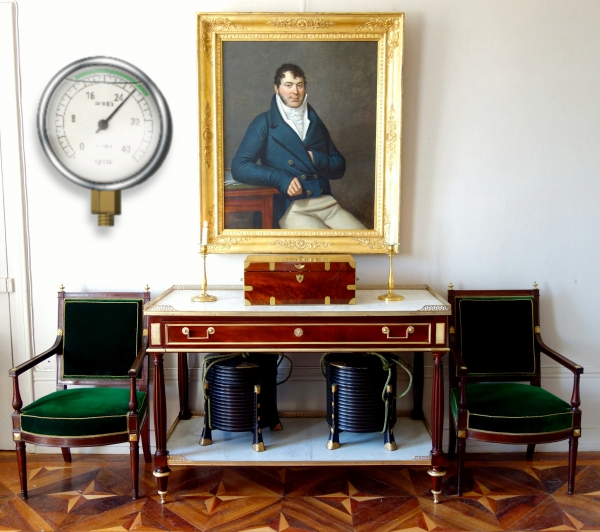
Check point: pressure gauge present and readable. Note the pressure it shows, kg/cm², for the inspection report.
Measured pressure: 26 kg/cm²
